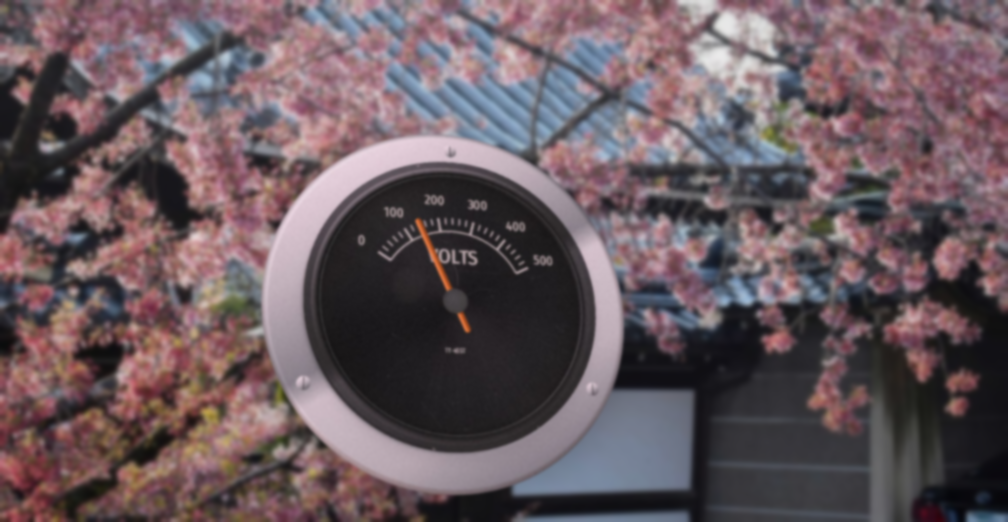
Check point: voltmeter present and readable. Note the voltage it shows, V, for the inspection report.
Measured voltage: 140 V
